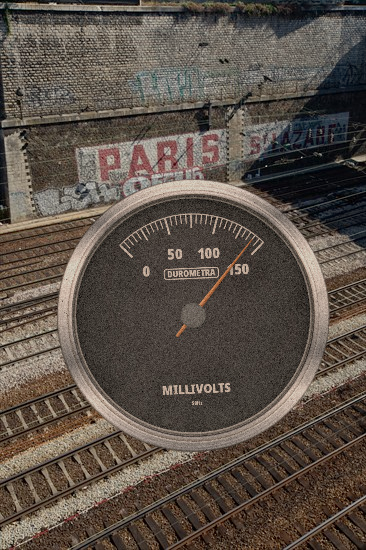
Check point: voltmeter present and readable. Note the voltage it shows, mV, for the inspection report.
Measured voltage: 140 mV
